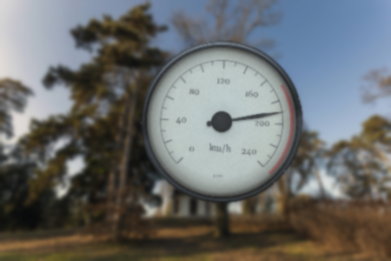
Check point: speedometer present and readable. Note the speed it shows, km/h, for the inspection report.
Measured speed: 190 km/h
